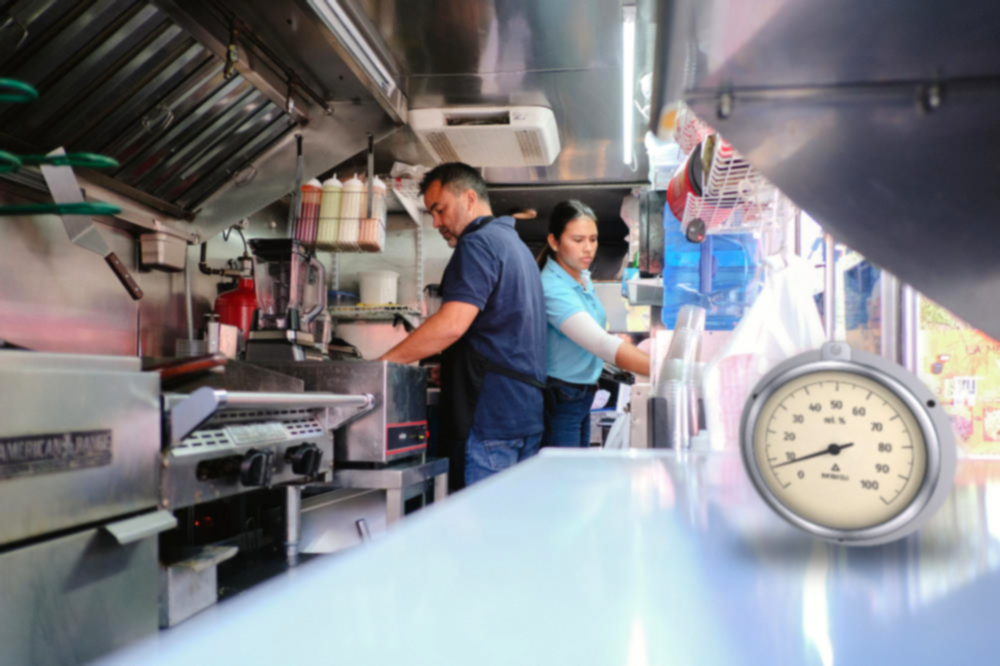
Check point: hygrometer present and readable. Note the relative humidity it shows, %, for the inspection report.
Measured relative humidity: 7.5 %
